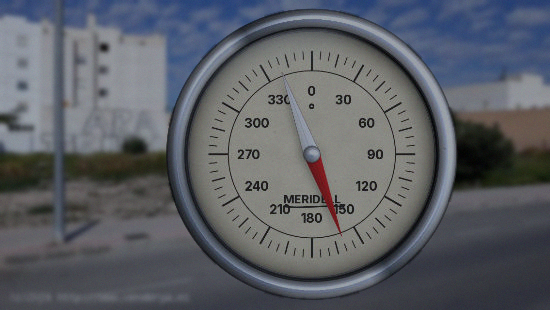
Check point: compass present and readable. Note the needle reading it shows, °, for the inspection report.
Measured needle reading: 160 °
